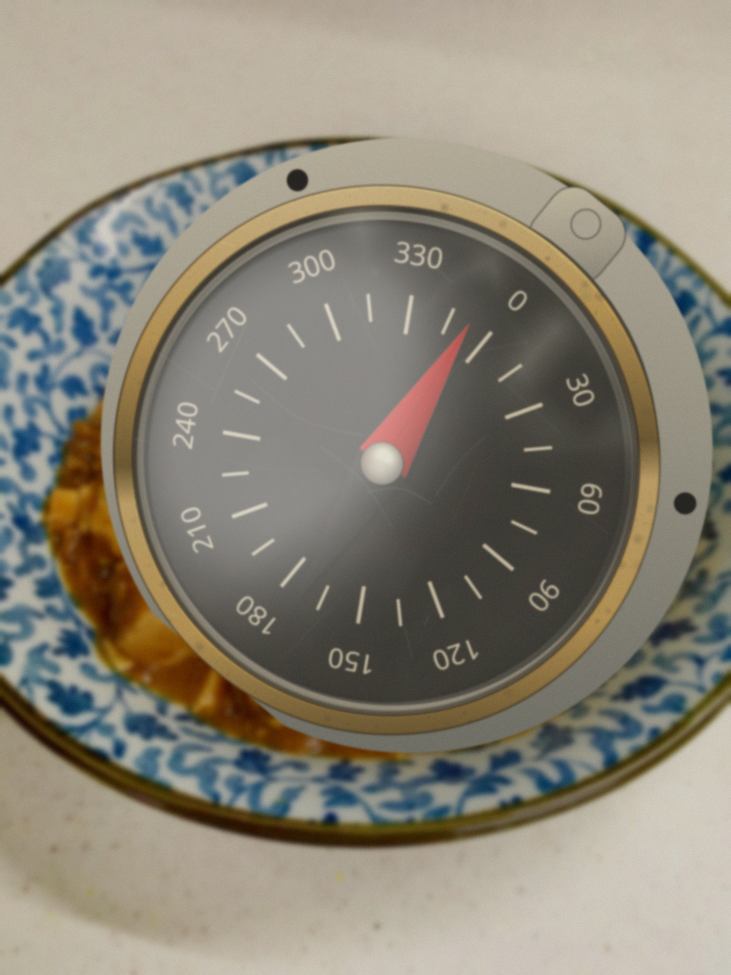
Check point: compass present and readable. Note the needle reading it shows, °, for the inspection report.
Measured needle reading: 352.5 °
